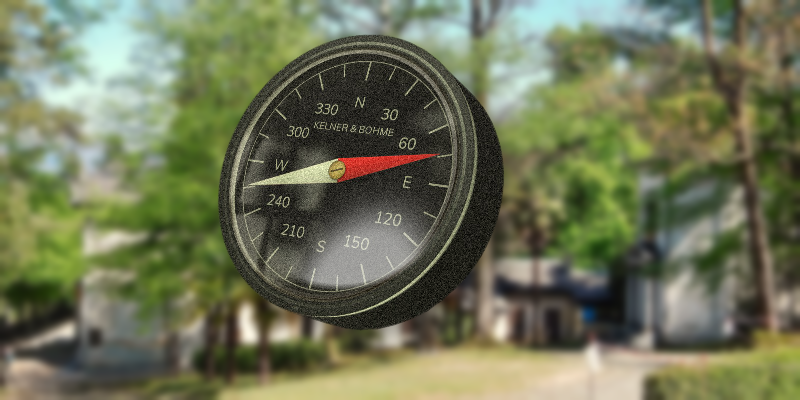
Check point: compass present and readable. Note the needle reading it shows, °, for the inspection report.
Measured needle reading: 75 °
